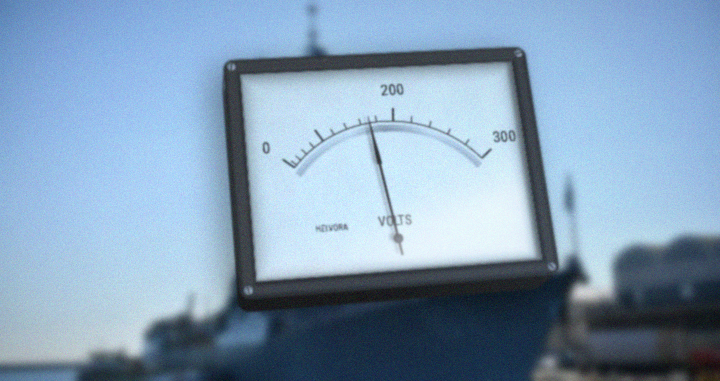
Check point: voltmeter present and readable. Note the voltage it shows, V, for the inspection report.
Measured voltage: 170 V
